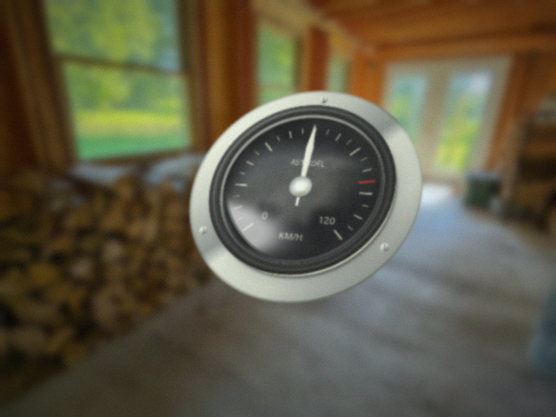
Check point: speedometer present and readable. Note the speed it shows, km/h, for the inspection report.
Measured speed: 60 km/h
